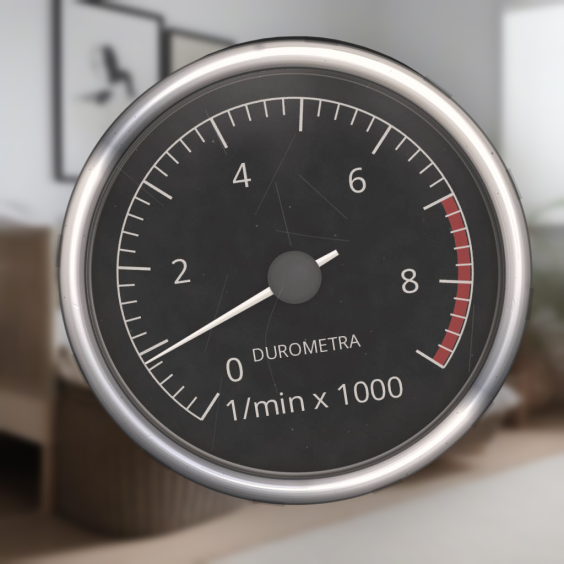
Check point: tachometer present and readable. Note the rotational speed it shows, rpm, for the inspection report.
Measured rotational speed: 900 rpm
